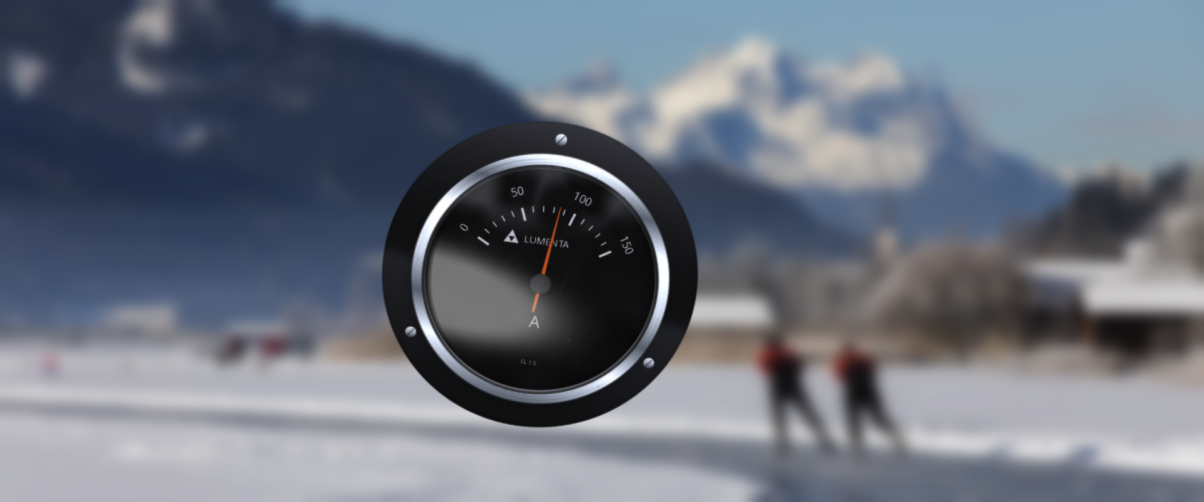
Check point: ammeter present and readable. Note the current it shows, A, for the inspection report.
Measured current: 85 A
